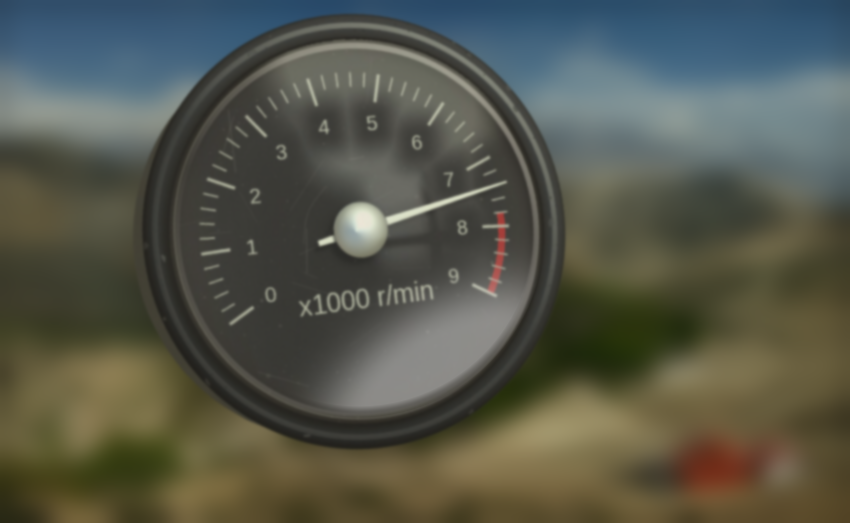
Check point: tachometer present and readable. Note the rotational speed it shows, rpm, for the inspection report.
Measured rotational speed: 7400 rpm
